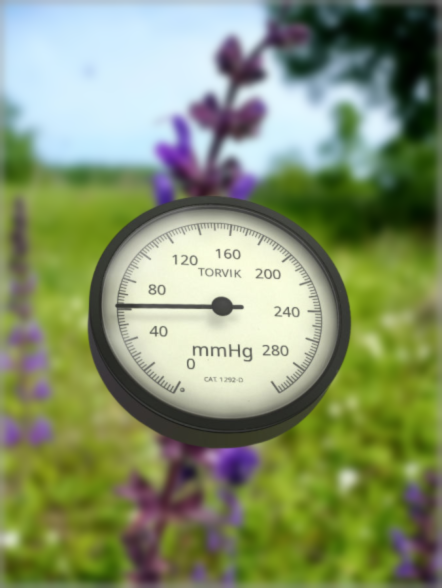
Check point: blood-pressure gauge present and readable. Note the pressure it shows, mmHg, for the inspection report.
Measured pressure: 60 mmHg
